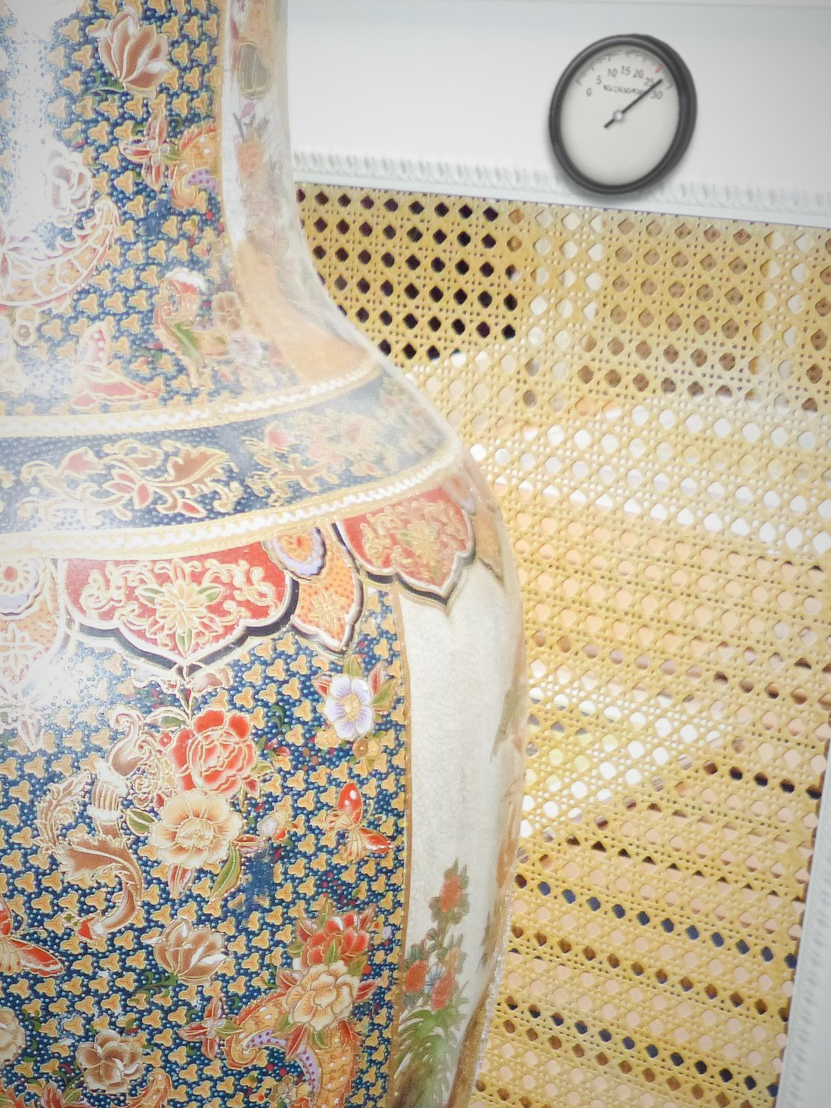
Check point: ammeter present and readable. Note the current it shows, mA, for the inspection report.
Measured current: 27.5 mA
